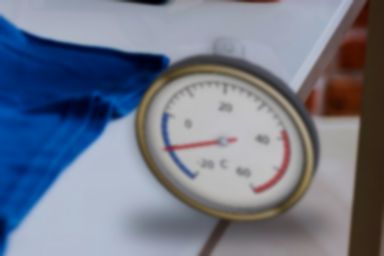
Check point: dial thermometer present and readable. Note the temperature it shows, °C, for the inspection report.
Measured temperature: -10 °C
